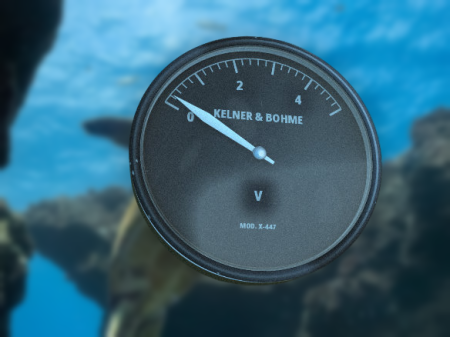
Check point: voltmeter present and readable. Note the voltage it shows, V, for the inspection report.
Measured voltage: 0.2 V
